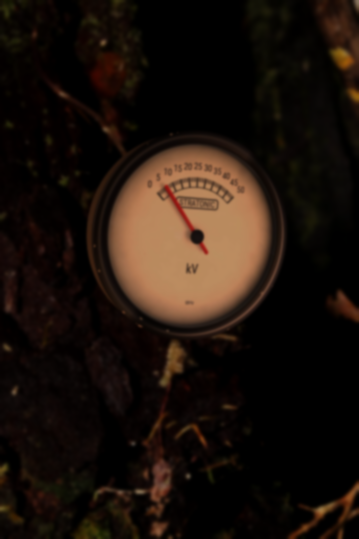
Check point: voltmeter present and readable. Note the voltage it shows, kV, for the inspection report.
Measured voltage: 5 kV
